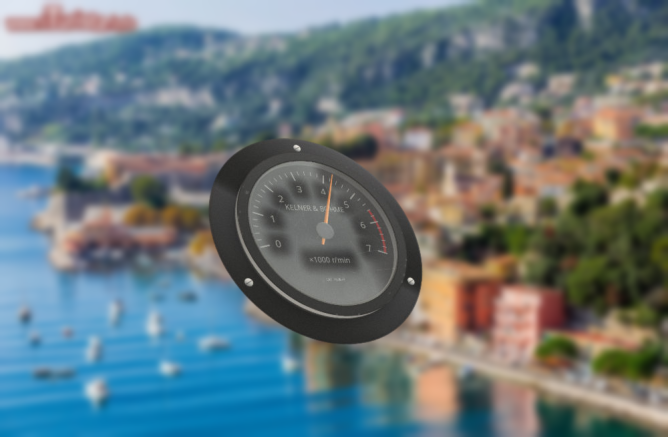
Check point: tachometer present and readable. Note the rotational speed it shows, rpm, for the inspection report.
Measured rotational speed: 4200 rpm
